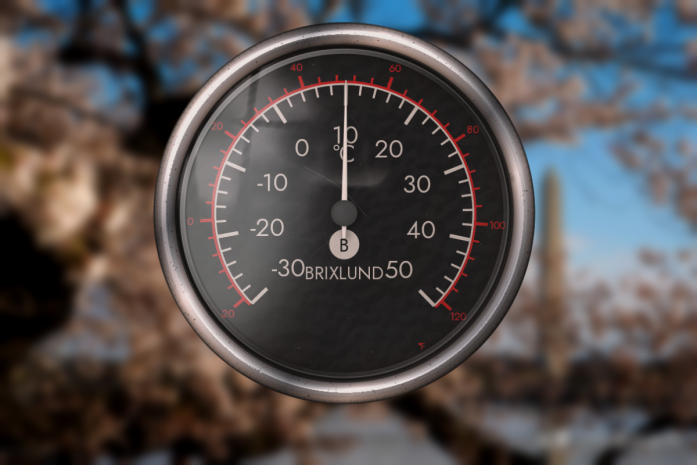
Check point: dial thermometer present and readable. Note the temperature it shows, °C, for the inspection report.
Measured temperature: 10 °C
